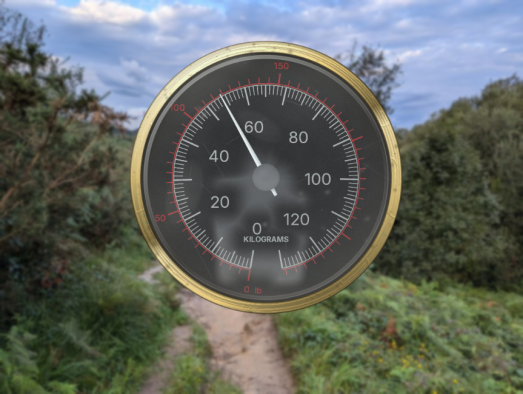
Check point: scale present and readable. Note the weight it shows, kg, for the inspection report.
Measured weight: 54 kg
